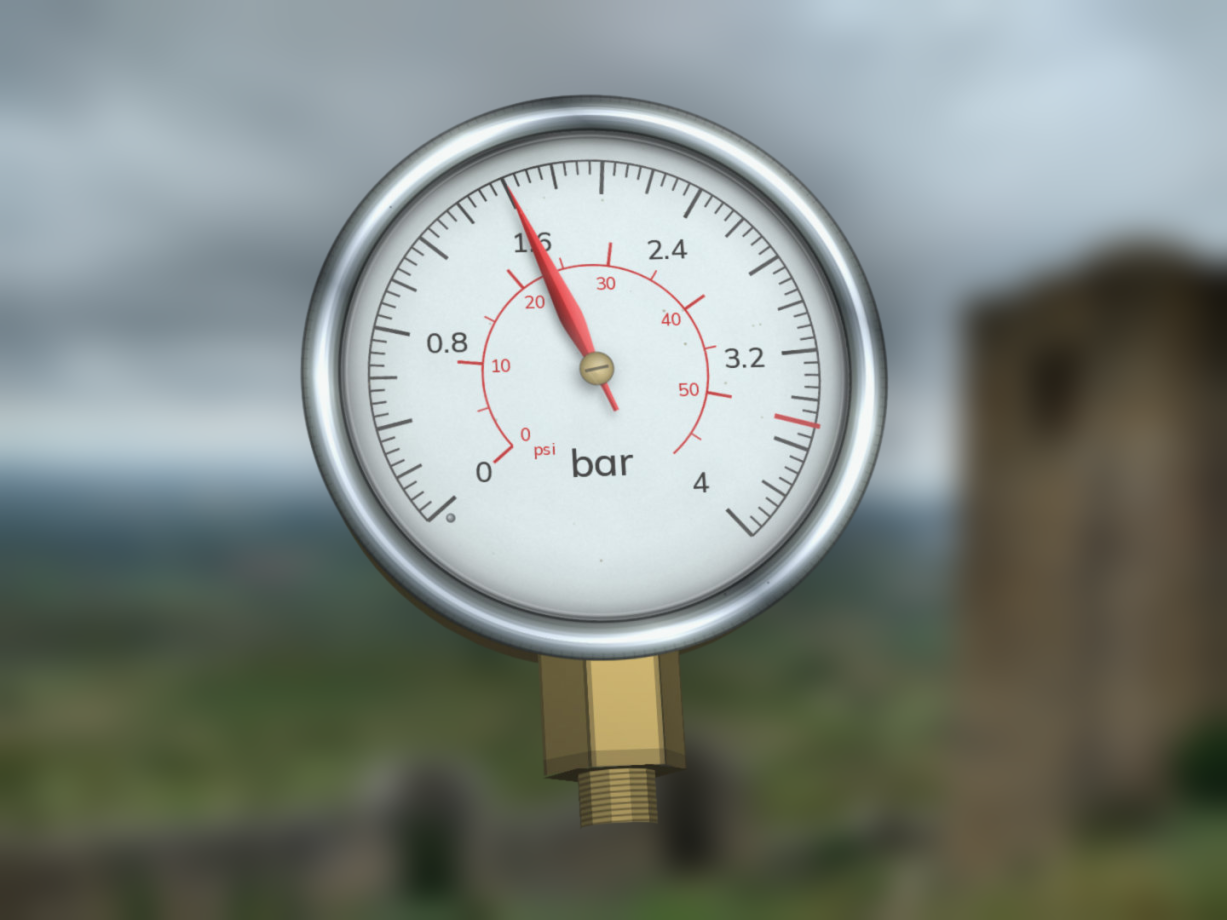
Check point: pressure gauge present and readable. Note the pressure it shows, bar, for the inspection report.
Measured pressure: 1.6 bar
